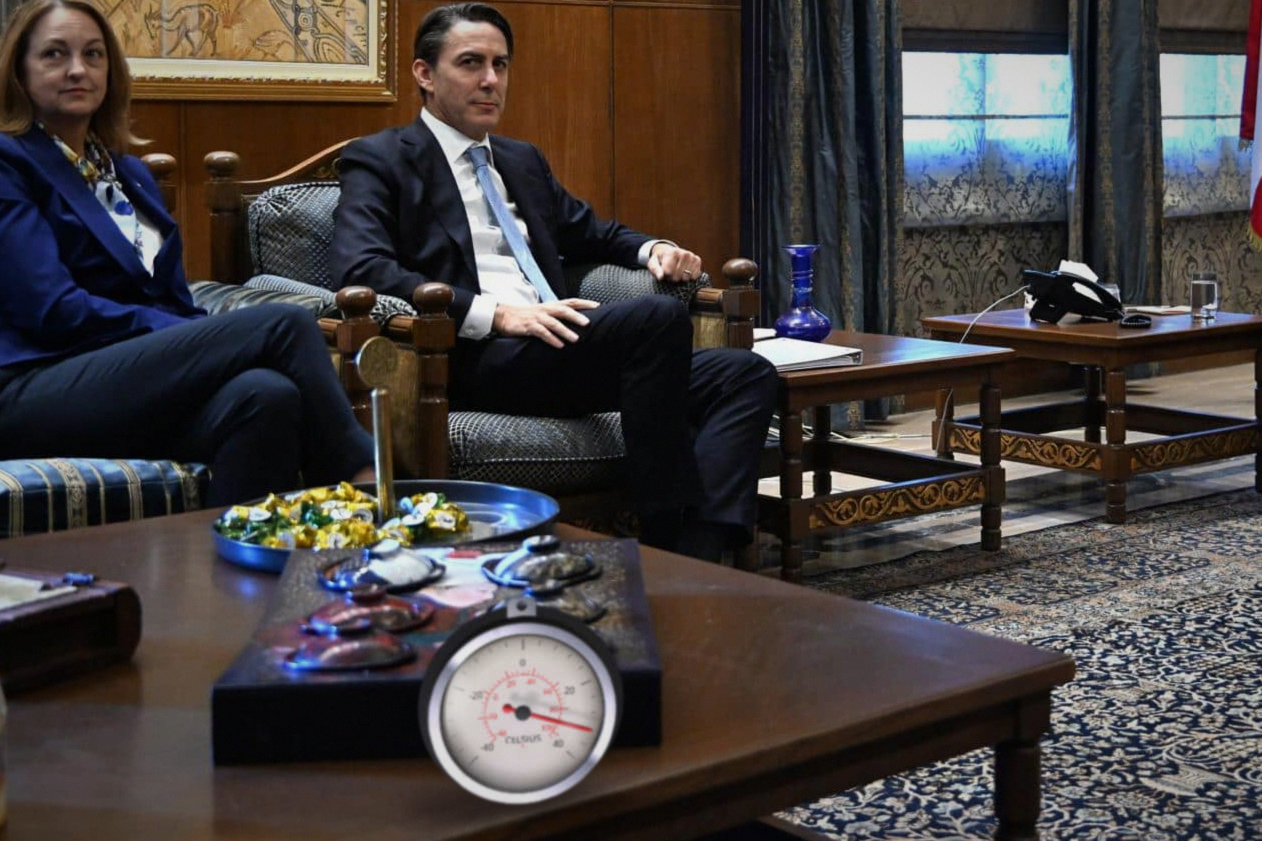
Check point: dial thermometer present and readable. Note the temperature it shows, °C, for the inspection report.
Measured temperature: 32 °C
